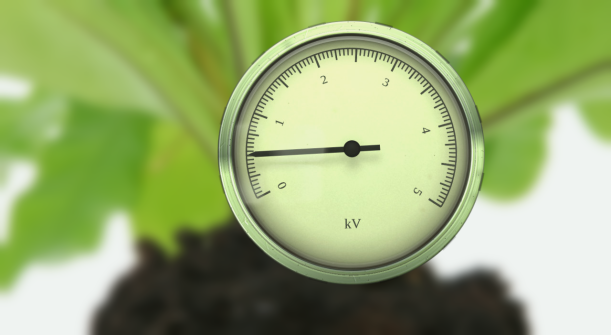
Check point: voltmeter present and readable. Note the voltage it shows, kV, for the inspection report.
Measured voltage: 0.5 kV
